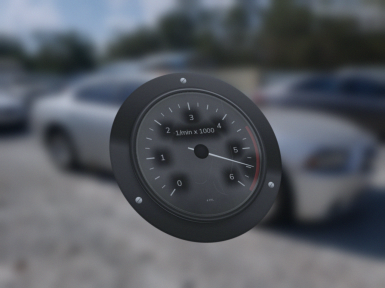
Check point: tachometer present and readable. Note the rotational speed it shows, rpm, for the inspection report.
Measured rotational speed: 5500 rpm
